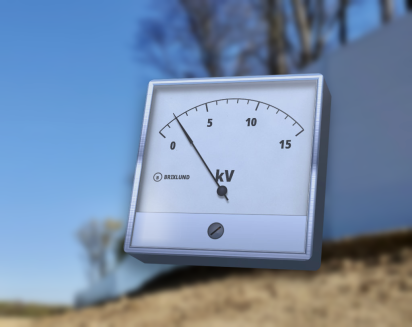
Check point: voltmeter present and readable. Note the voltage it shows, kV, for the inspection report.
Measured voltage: 2 kV
